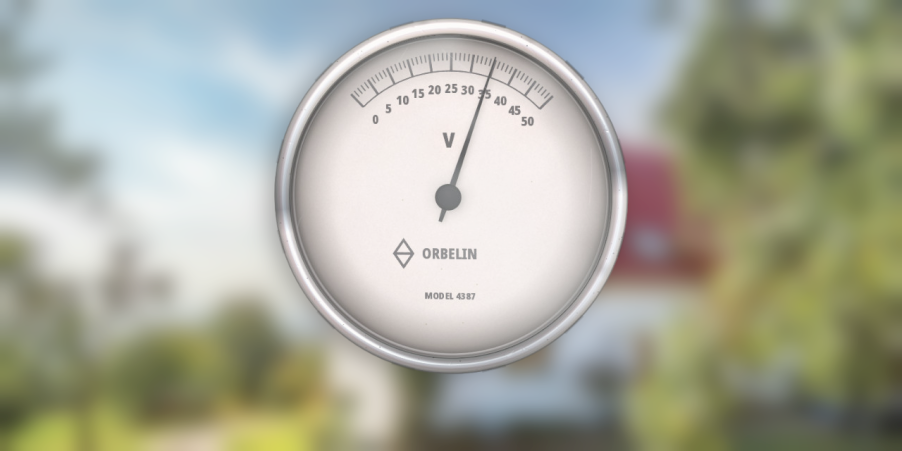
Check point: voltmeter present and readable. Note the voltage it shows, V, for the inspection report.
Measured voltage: 35 V
